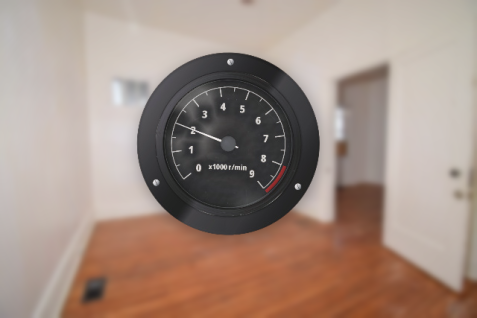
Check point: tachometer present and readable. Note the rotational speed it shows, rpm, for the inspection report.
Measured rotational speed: 2000 rpm
